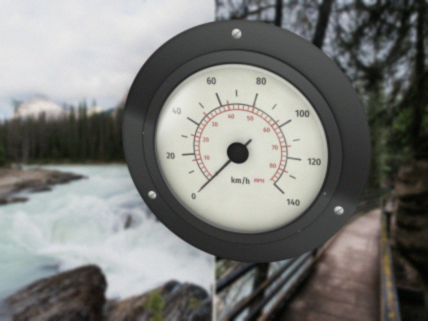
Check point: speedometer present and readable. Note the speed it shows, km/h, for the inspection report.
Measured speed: 0 km/h
